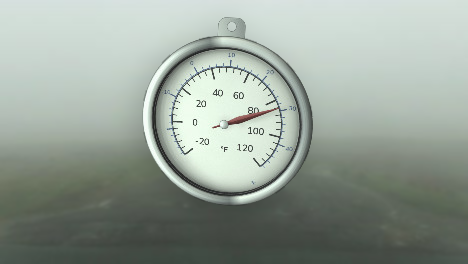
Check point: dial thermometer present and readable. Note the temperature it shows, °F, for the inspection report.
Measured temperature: 84 °F
